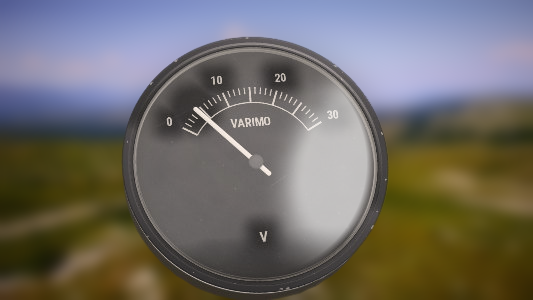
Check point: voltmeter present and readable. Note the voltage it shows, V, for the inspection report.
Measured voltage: 4 V
